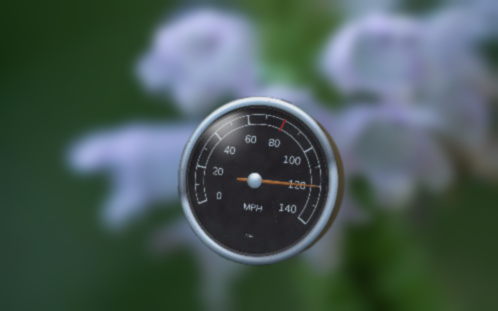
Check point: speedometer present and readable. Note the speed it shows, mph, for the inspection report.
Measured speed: 120 mph
